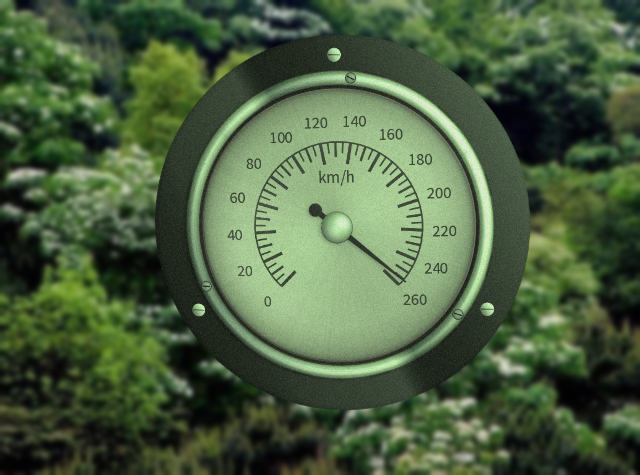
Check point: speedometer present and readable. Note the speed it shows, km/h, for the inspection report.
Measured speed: 255 km/h
